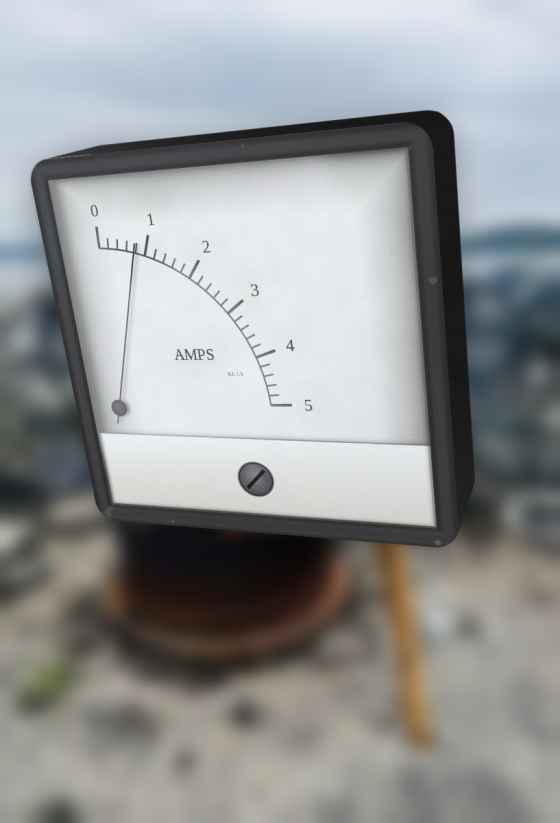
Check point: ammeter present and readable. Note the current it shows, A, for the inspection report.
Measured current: 0.8 A
